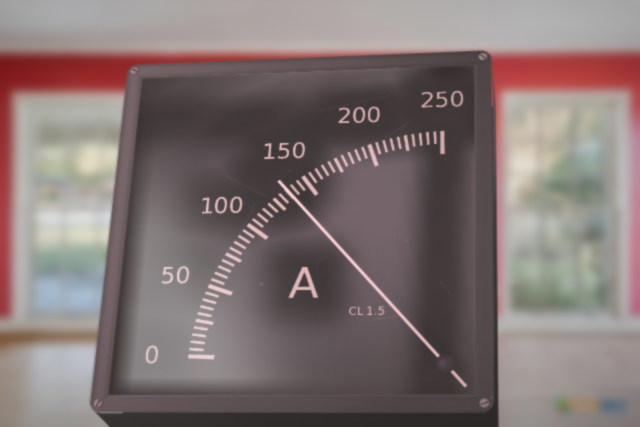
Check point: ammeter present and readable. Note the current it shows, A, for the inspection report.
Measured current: 135 A
